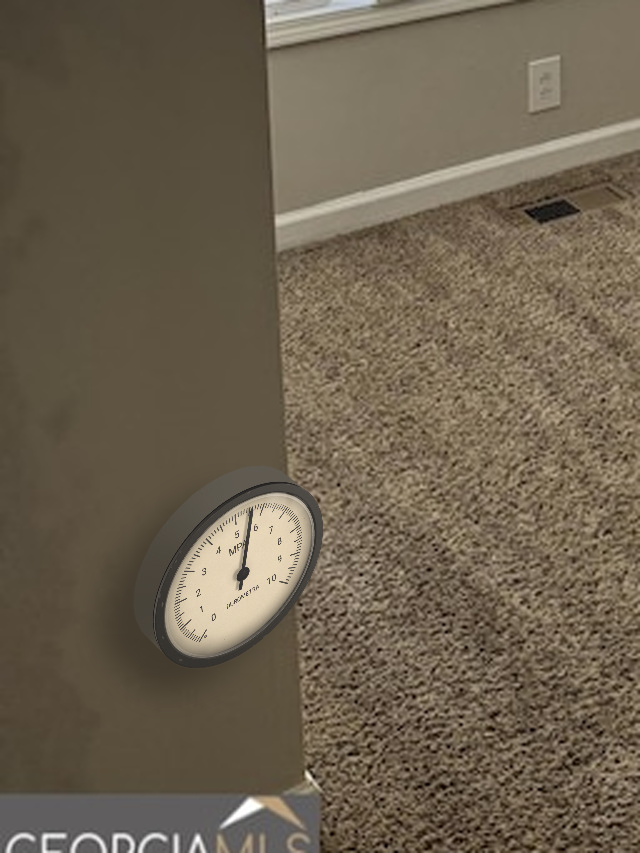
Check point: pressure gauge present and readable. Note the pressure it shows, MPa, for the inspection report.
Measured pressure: 5.5 MPa
